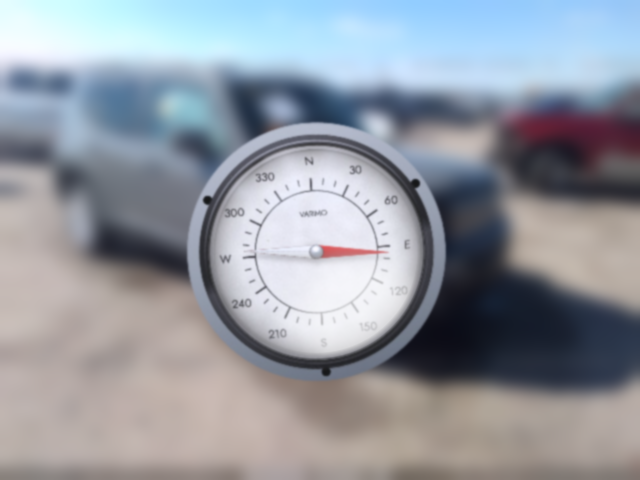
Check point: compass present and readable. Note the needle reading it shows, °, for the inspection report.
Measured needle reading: 95 °
